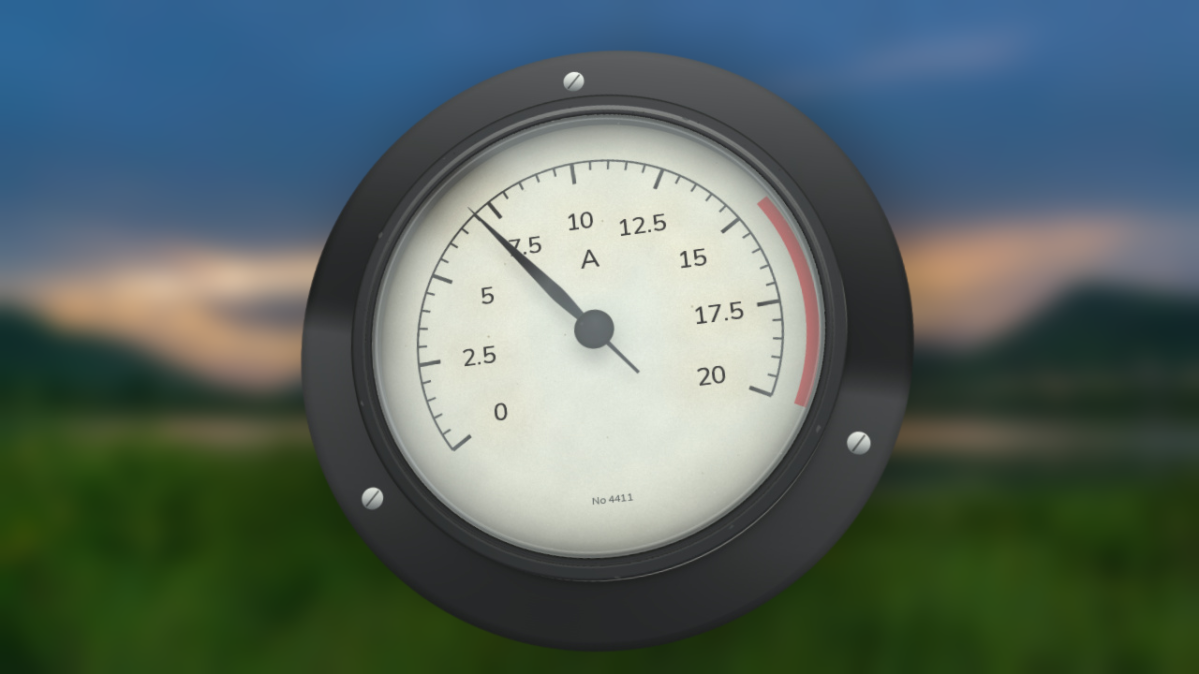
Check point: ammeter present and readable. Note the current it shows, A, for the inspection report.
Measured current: 7 A
